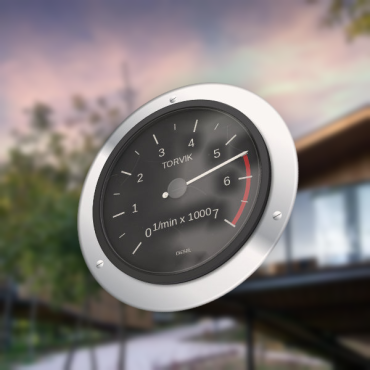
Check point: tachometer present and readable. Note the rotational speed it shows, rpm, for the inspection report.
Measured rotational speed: 5500 rpm
